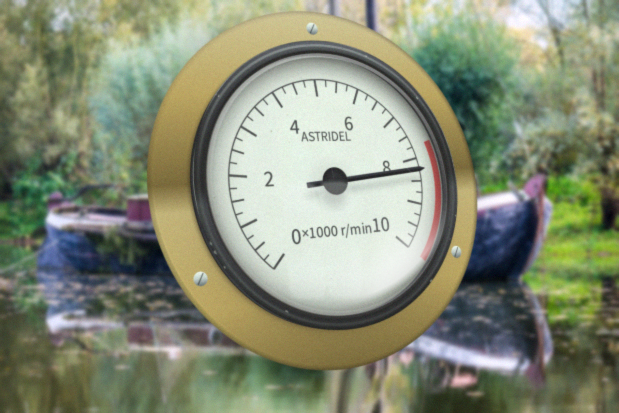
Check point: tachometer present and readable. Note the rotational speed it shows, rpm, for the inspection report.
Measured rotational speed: 8250 rpm
